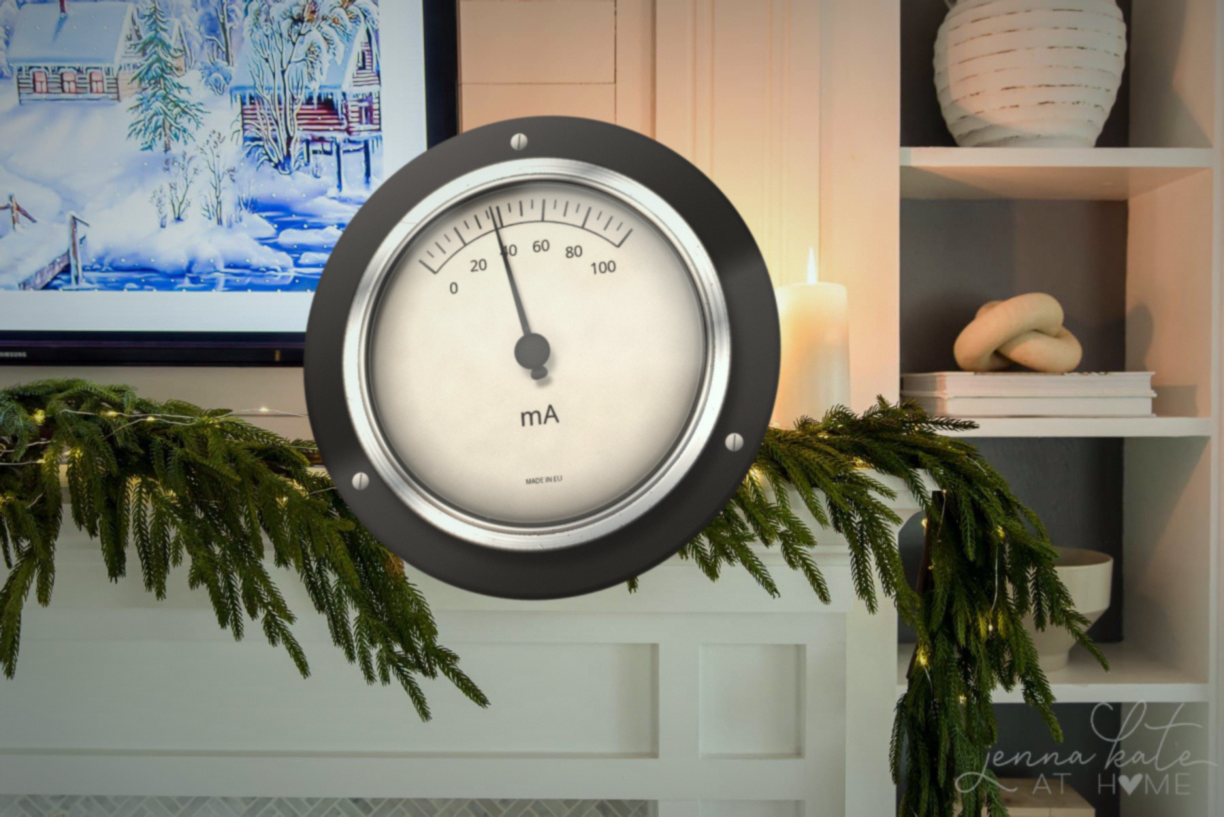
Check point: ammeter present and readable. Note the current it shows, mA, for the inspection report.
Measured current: 37.5 mA
